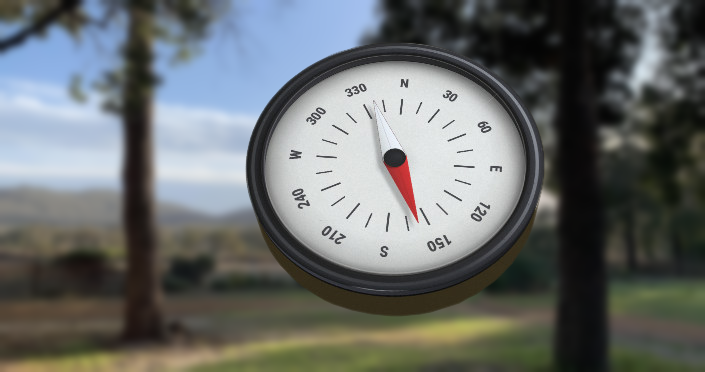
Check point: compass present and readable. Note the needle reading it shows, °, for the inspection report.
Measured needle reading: 157.5 °
